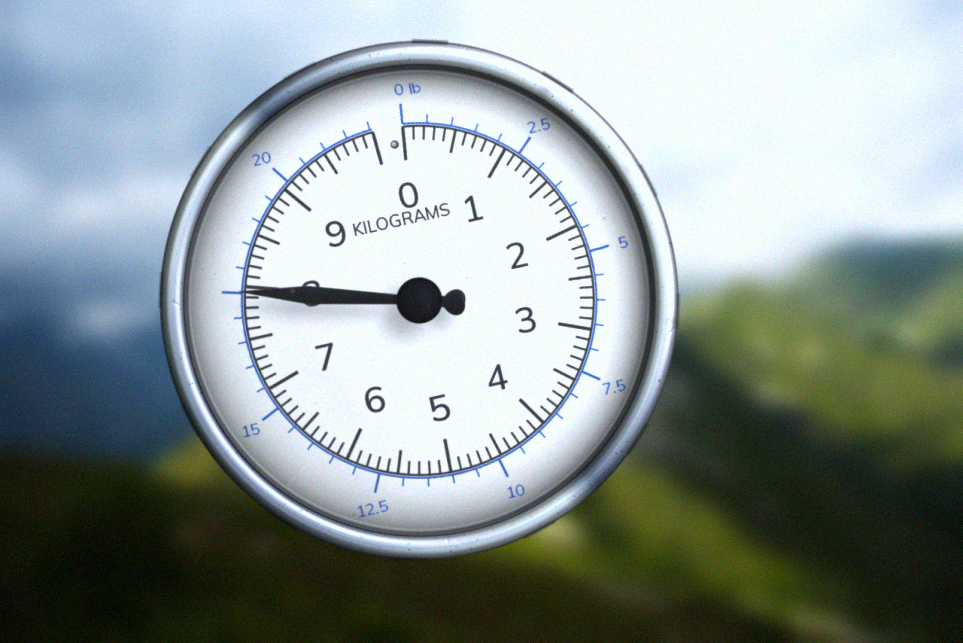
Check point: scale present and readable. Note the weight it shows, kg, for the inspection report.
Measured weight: 7.95 kg
